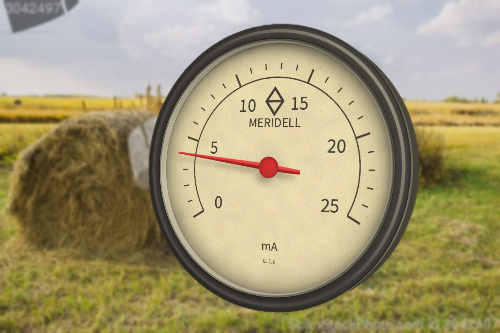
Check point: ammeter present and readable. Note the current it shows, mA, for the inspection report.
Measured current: 4 mA
